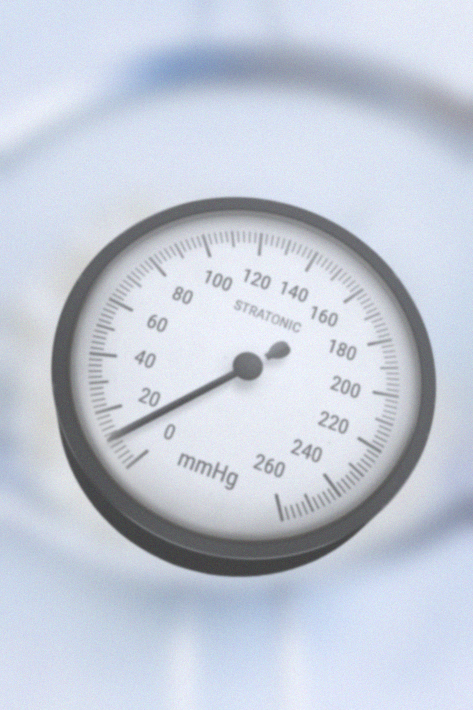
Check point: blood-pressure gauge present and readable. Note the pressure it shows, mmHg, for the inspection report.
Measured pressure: 10 mmHg
